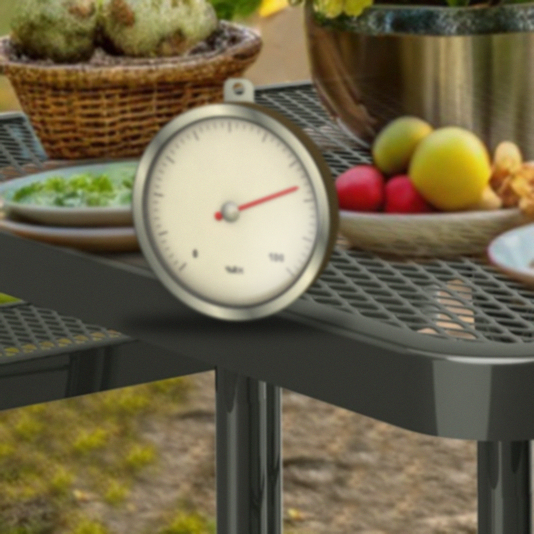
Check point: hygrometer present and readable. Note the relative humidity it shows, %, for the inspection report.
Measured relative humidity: 76 %
